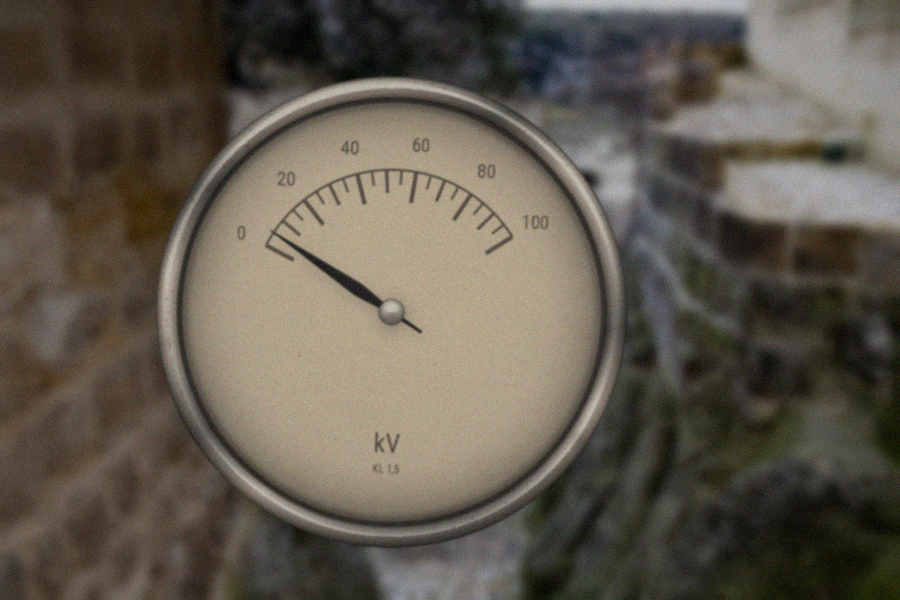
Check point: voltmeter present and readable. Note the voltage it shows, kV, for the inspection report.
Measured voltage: 5 kV
